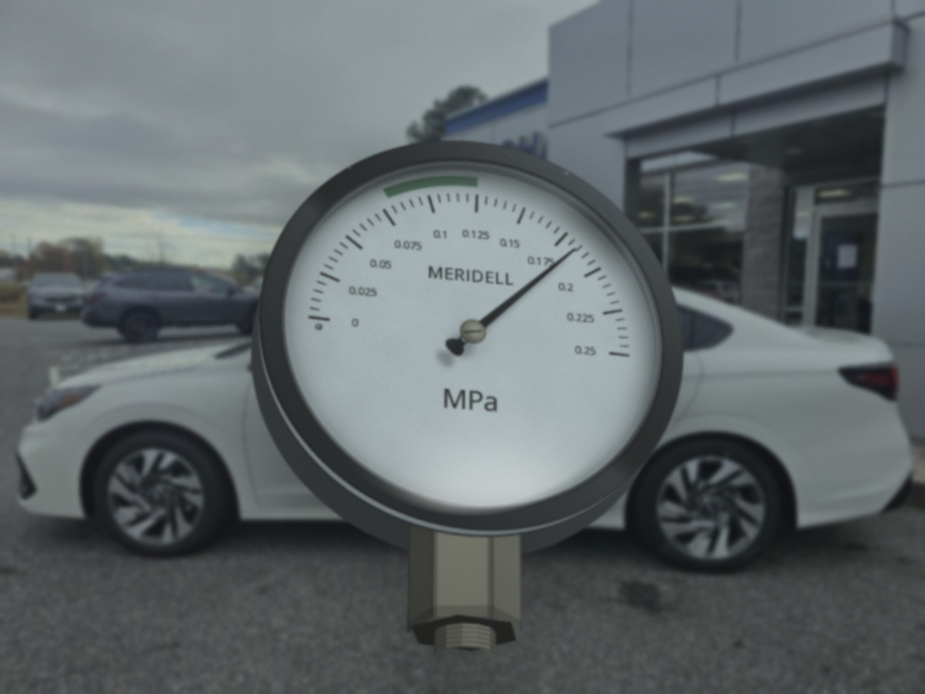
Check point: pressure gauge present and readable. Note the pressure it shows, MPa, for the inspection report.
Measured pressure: 0.185 MPa
